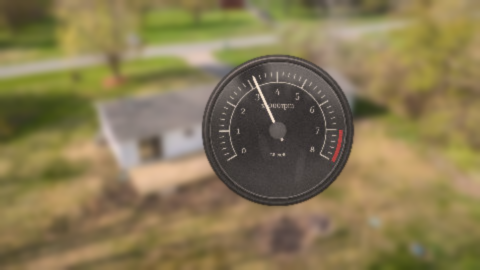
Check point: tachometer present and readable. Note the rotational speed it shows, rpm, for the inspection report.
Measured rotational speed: 3200 rpm
